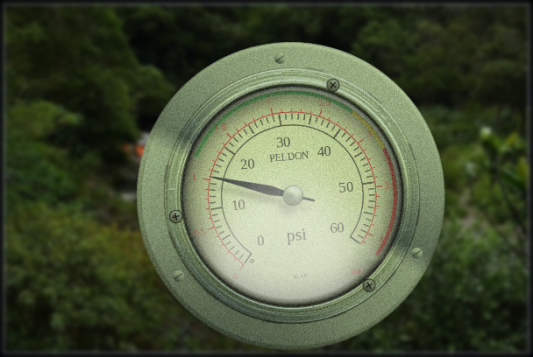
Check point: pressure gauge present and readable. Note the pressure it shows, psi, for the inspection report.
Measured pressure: 15 psi
